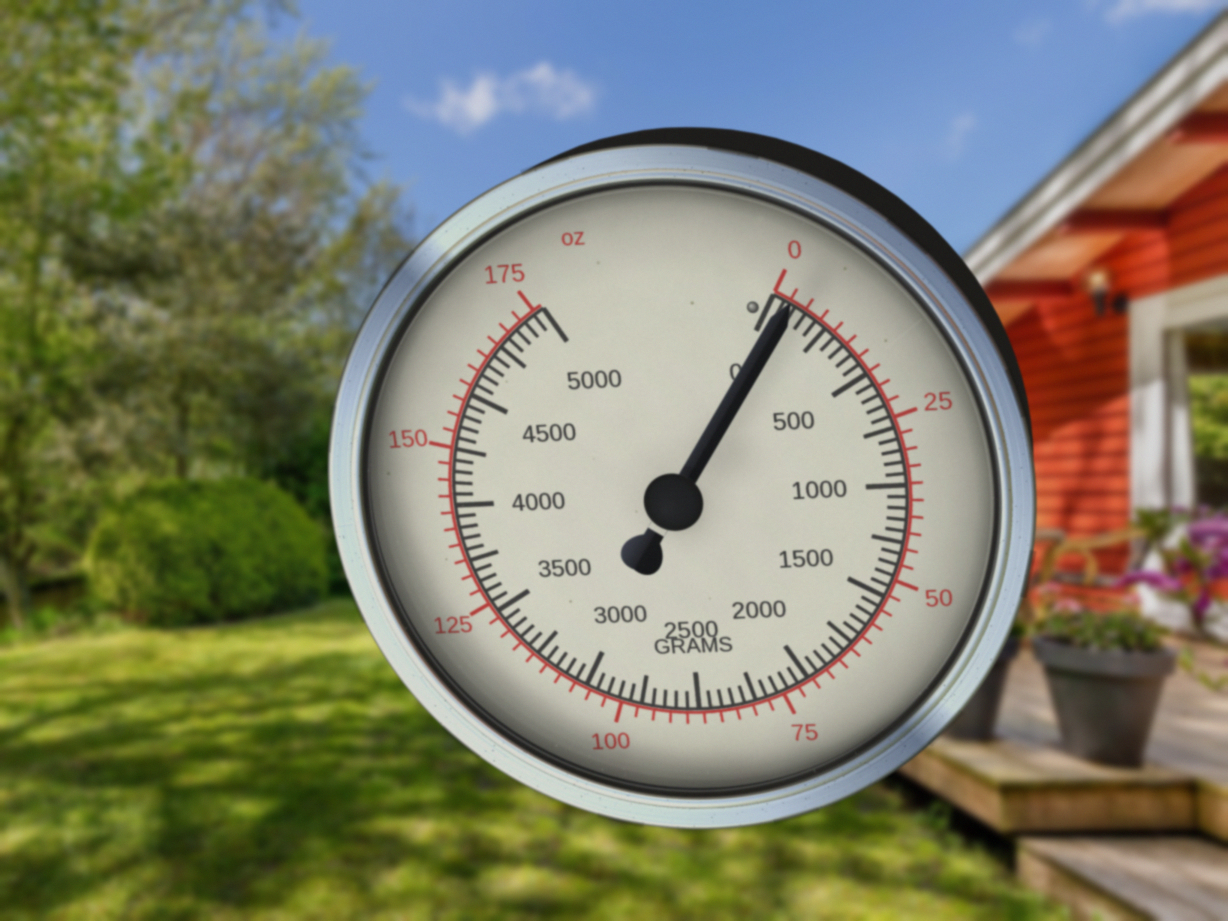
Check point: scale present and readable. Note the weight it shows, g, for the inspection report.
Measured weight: 75 g
